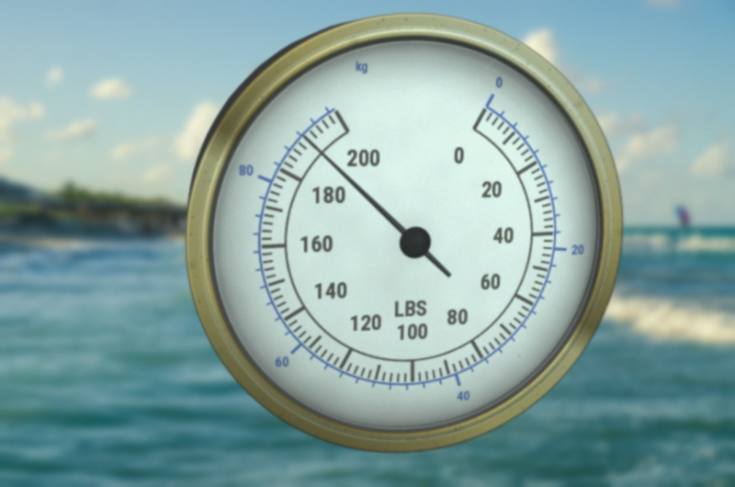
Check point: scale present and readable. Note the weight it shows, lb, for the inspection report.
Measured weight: 190 lb
